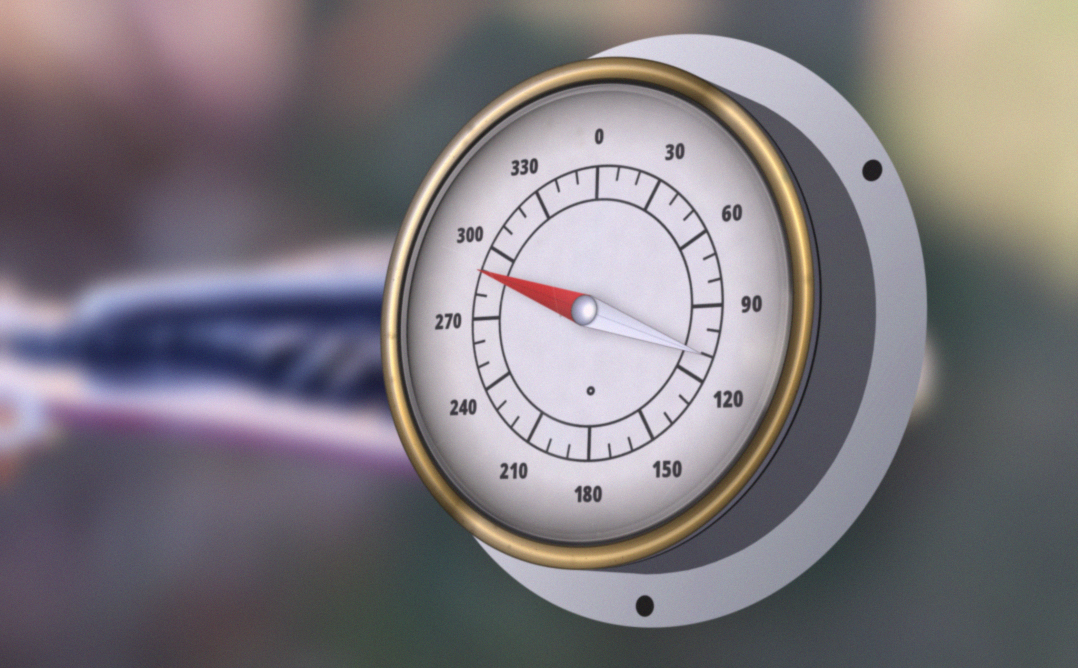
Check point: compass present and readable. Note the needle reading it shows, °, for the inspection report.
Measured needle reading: 290 °
